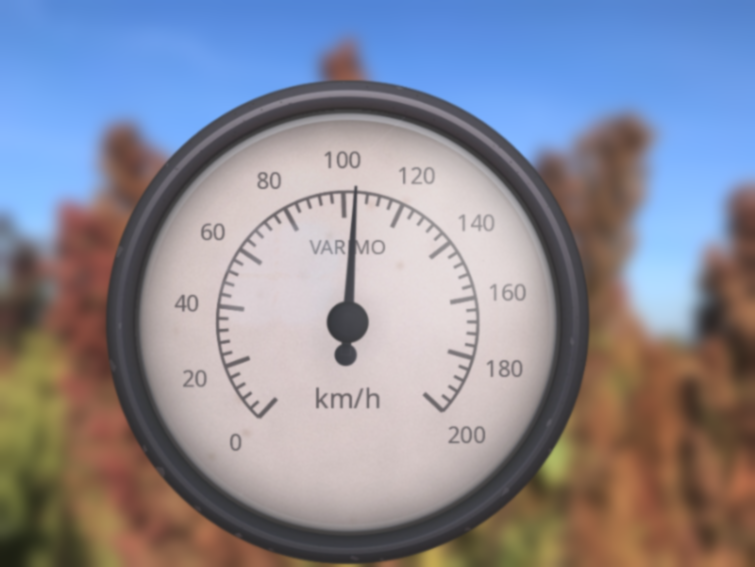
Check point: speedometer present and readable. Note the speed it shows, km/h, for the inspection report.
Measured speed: 104 km/h
